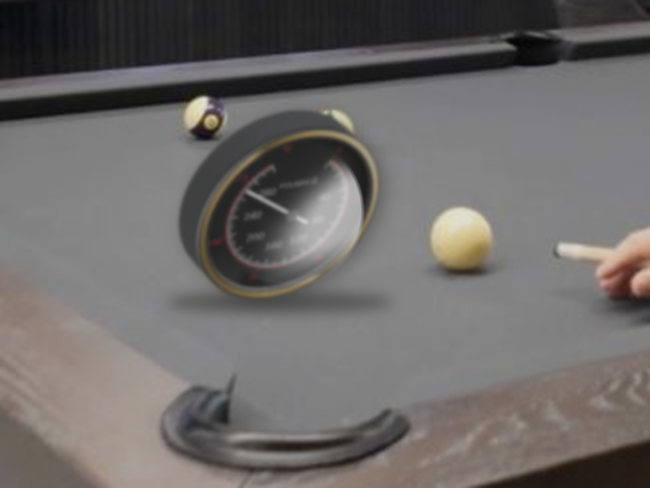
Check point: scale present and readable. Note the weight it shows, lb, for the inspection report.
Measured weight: 270 lb
